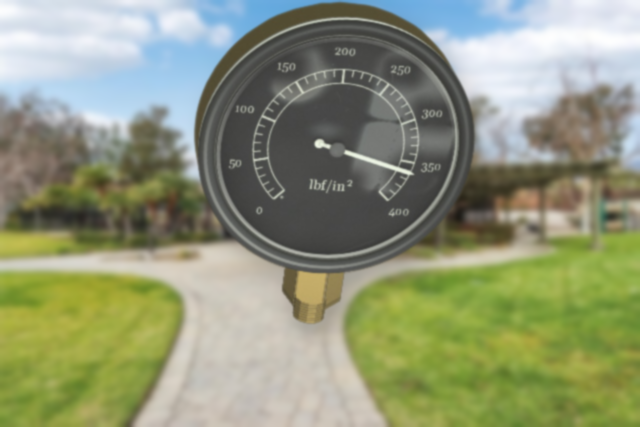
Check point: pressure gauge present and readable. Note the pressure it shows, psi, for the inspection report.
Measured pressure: 360 psi
